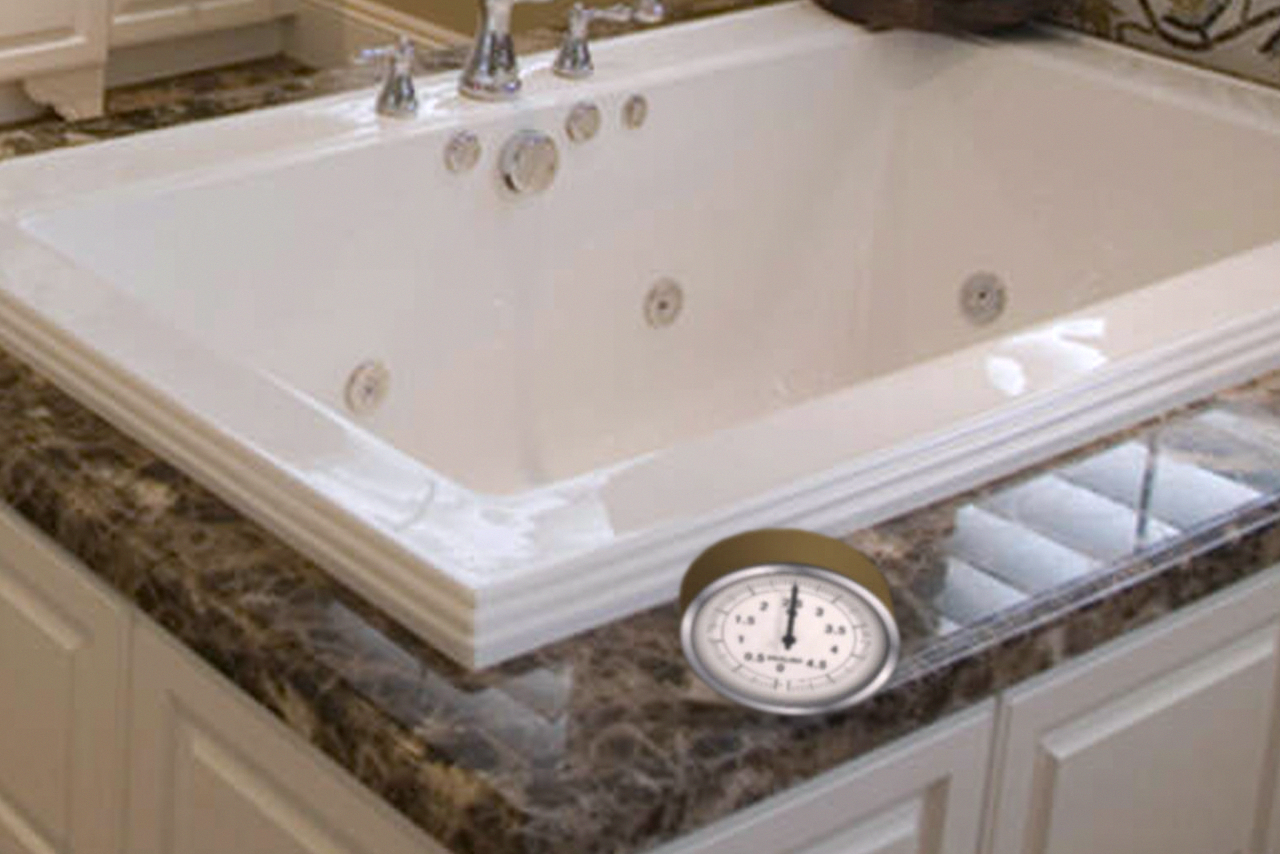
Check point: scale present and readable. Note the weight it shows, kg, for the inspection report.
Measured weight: 2.5 kg
